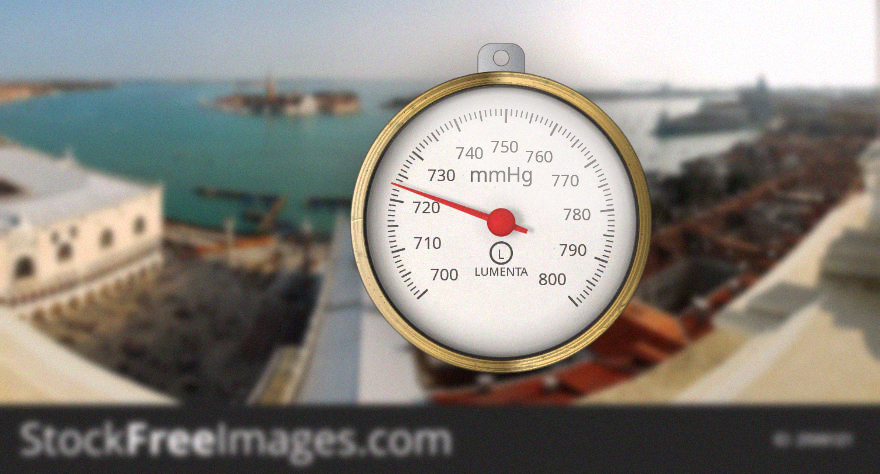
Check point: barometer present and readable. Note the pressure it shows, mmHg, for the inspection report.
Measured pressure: 723 mmHg
